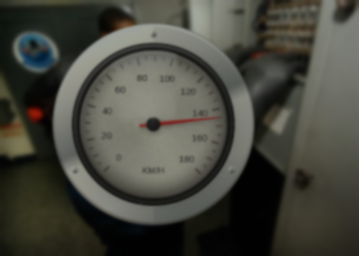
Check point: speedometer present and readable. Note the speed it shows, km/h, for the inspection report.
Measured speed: 145 km/h
